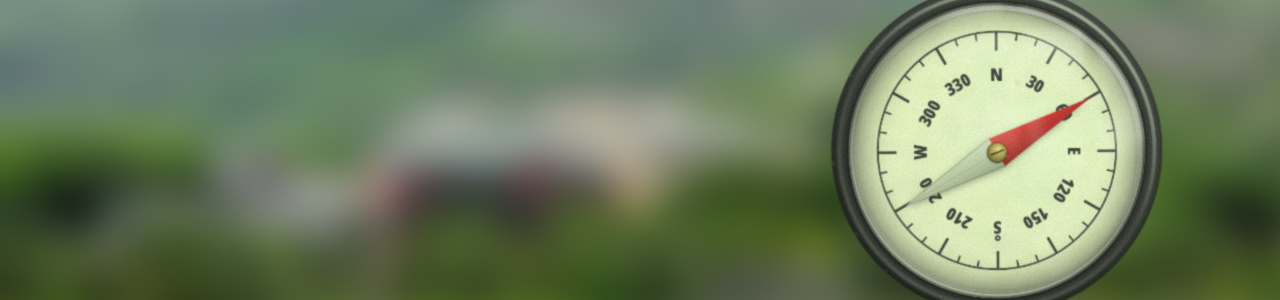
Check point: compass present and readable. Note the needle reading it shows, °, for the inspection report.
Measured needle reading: 60 °
